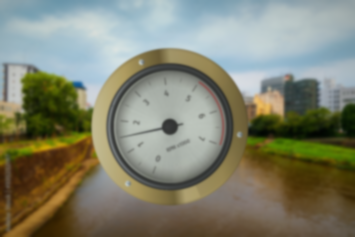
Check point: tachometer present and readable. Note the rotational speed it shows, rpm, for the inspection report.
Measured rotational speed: 1500 rpm
